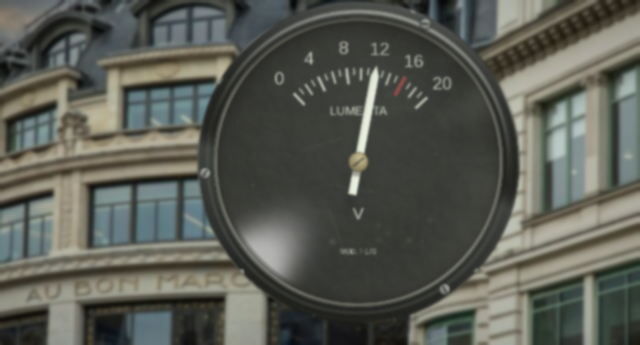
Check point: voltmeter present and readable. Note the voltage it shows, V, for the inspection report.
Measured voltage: 12 V
